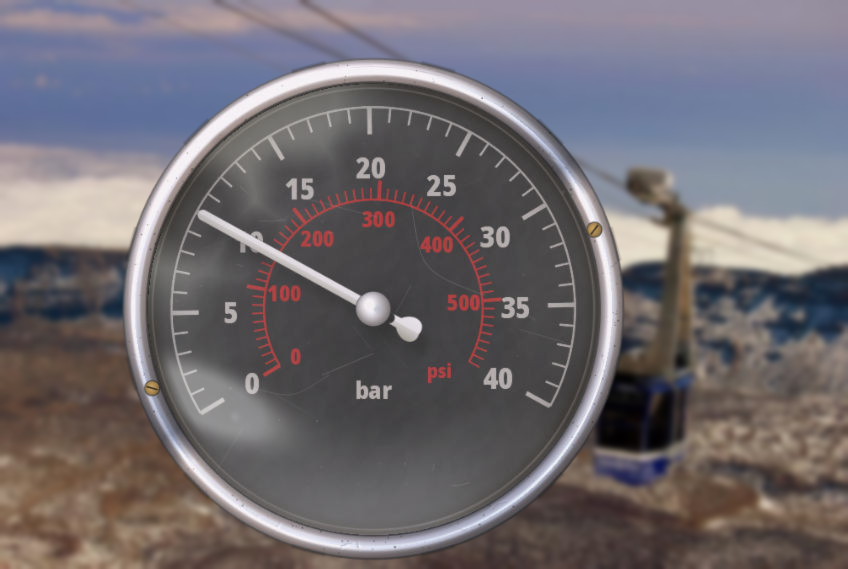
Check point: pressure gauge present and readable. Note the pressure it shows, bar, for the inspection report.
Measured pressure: 10 bar
